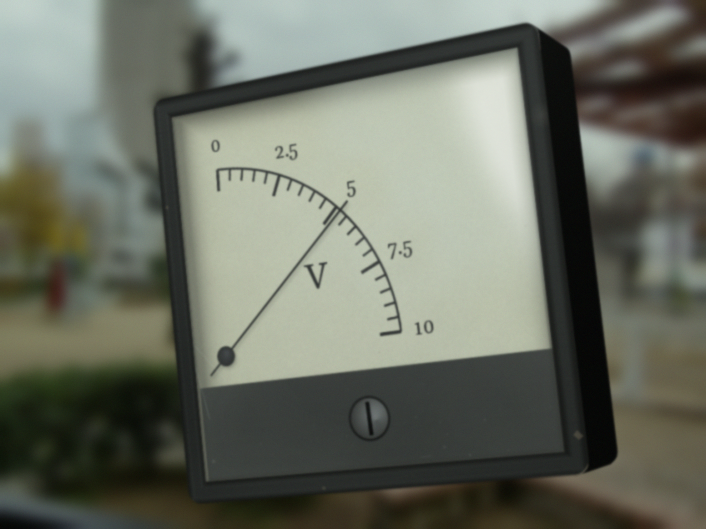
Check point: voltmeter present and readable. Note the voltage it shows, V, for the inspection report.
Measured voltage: 5.25 V
